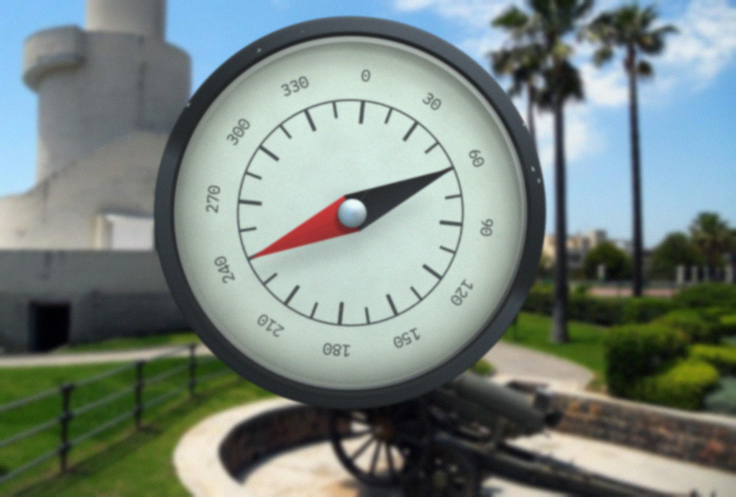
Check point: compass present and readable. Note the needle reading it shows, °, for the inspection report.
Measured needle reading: 240 °
